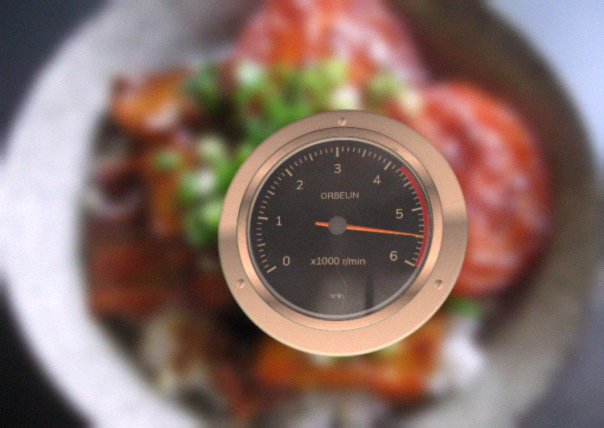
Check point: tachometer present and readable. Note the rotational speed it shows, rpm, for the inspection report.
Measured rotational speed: 5500 rpm
